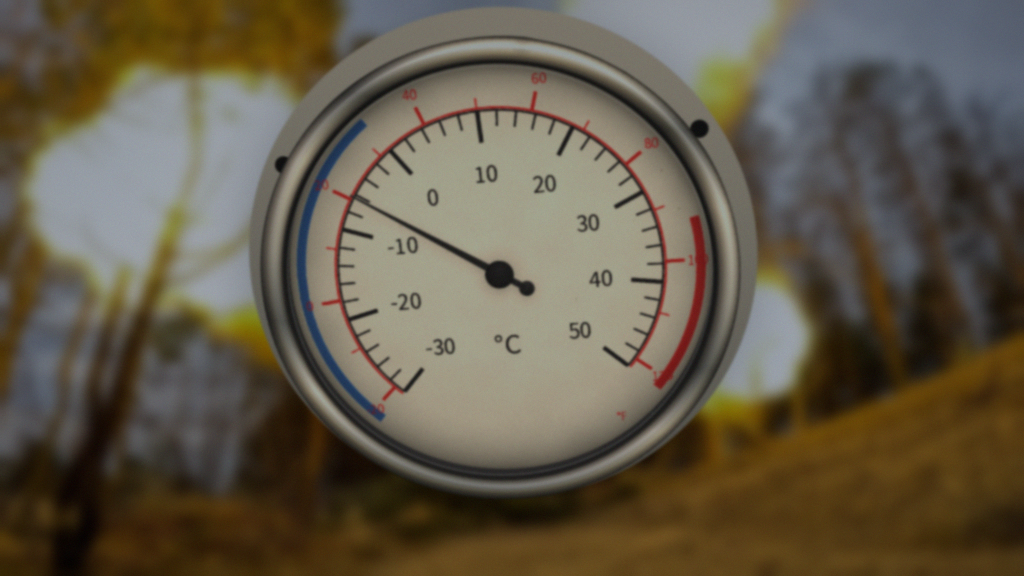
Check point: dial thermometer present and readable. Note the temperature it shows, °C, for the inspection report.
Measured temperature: -6 °C
